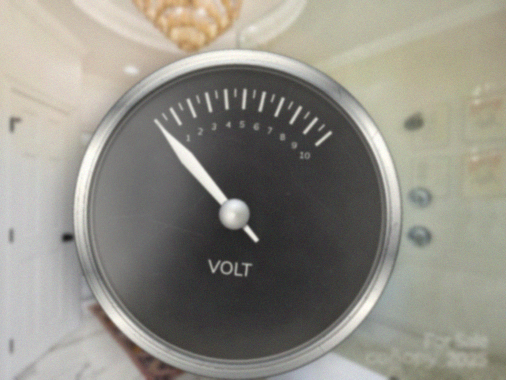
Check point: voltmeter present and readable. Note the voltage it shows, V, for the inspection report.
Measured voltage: 0 V
